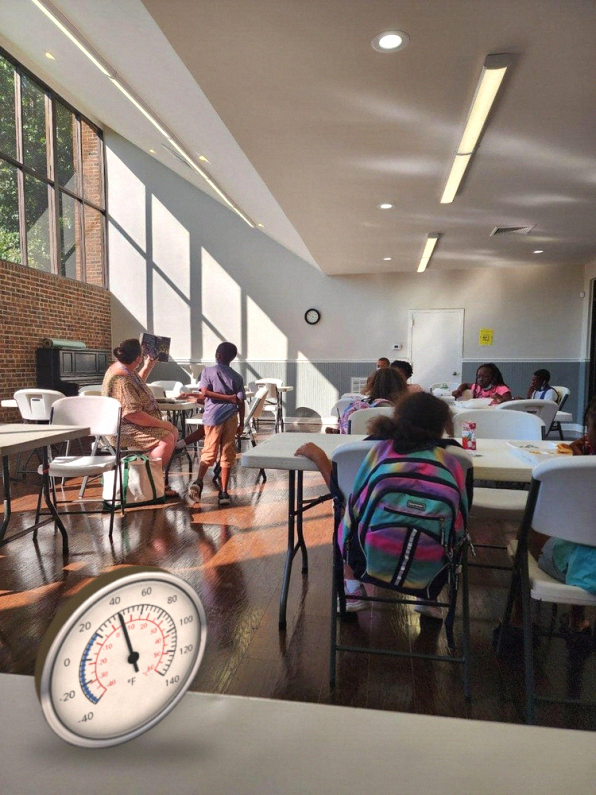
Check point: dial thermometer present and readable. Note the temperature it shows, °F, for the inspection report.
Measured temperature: 40 °F
